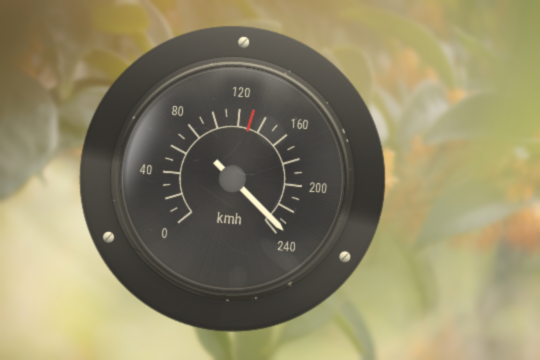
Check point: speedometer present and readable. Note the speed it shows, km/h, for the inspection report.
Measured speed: 235 km/h
